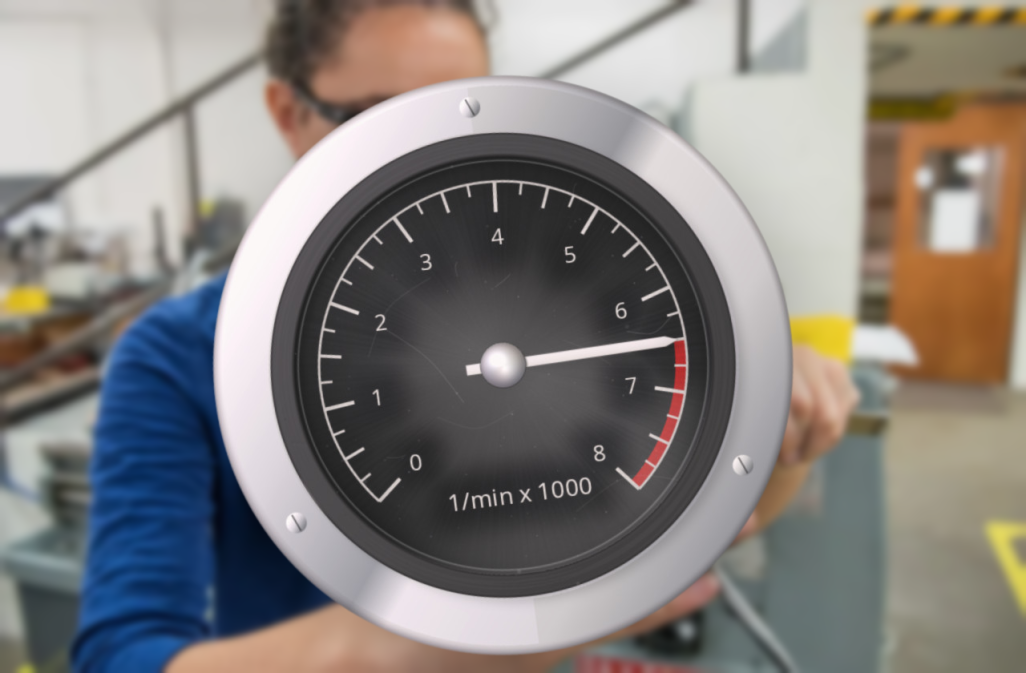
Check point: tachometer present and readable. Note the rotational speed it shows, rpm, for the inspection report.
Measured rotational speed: 6500 rpm
